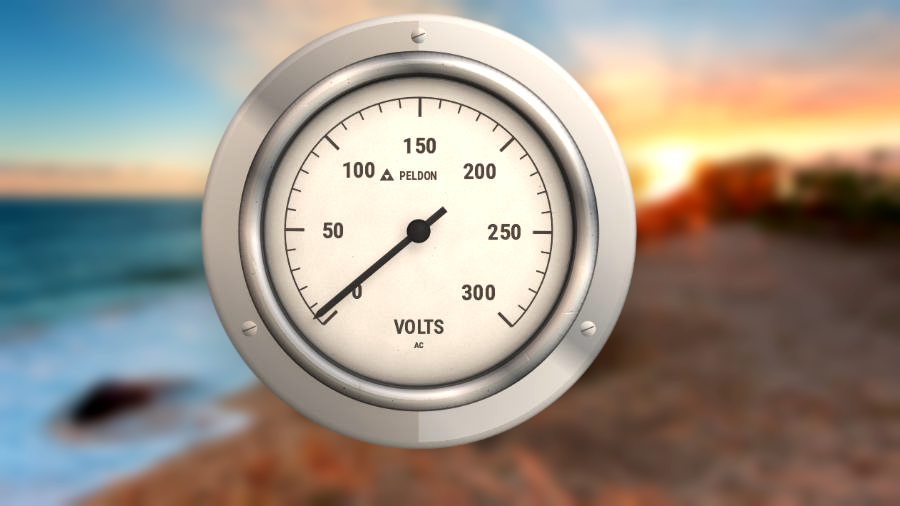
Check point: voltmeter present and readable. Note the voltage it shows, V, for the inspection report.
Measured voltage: 5 V
